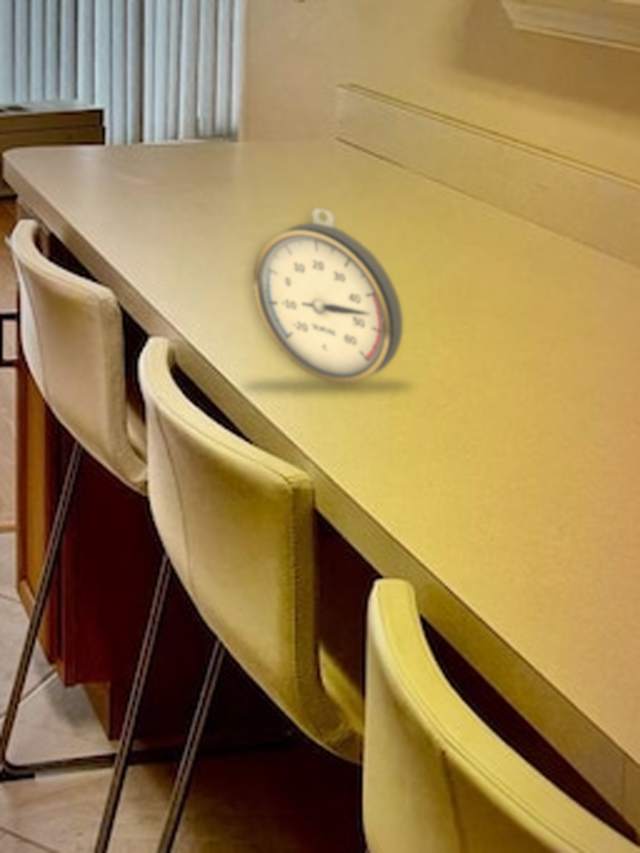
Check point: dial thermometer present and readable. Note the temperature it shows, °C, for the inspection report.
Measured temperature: 45 °C
